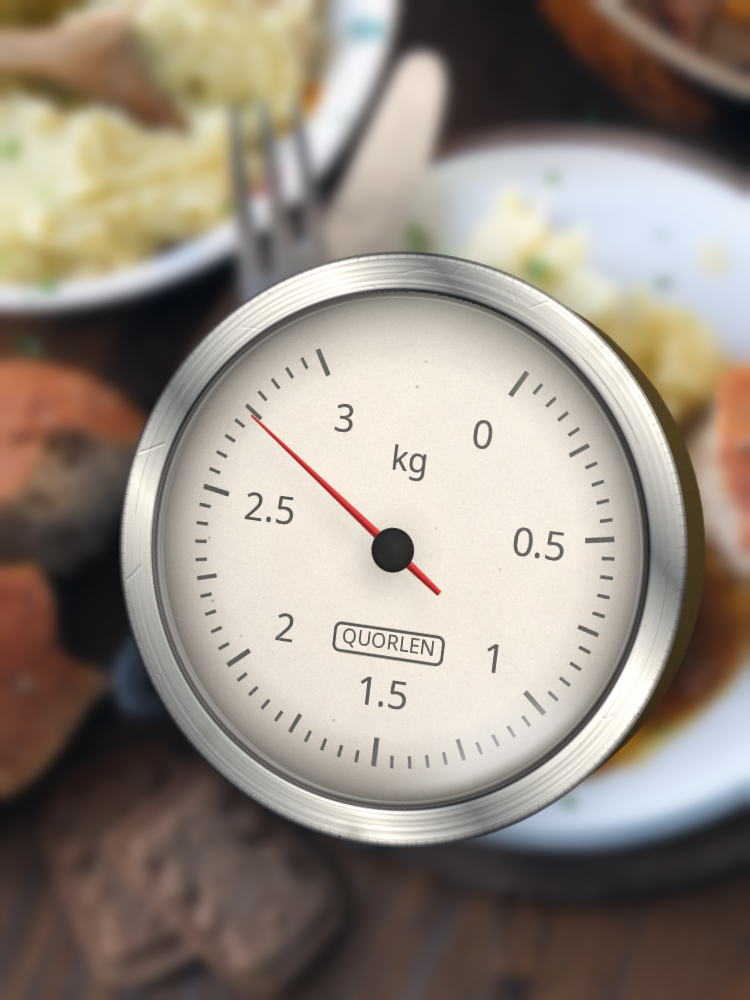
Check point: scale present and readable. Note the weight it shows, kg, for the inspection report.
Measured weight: 2.75 kg
